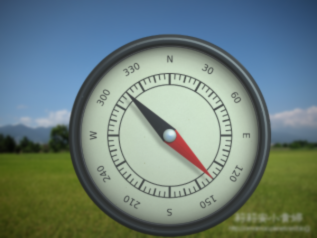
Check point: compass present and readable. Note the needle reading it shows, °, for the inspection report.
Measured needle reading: 135 °
